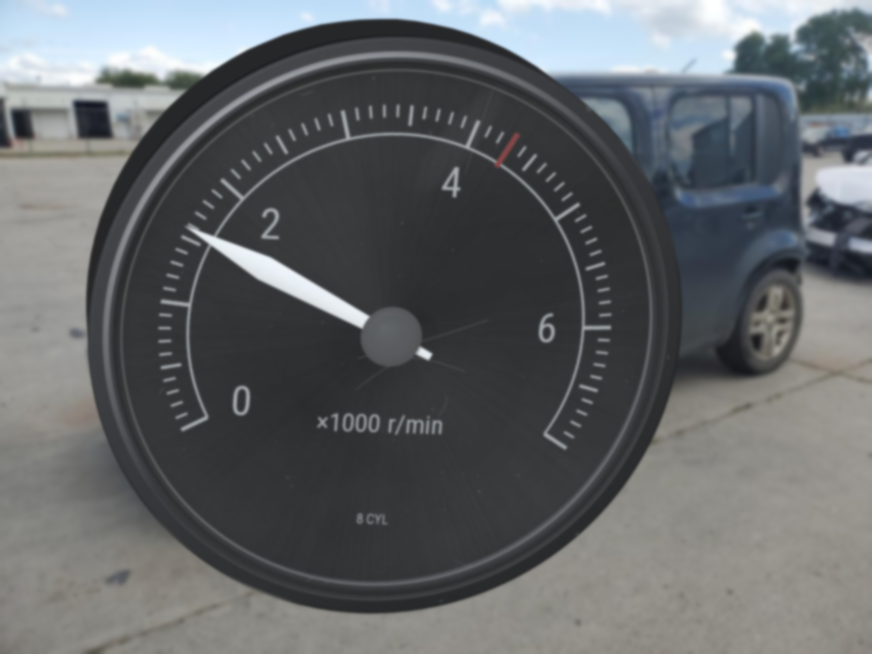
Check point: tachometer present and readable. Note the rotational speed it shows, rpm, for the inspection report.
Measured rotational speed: 1600 rpm
